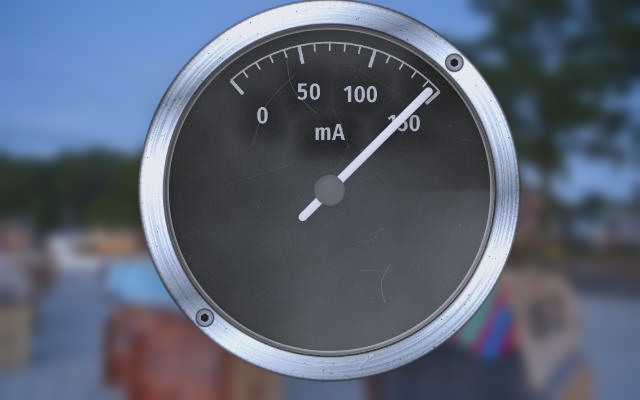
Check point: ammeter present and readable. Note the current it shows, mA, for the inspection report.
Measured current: 145 mA
